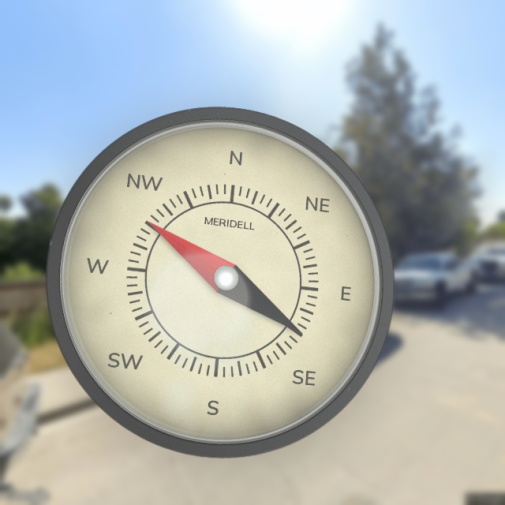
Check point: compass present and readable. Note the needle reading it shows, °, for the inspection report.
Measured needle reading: 300 °
